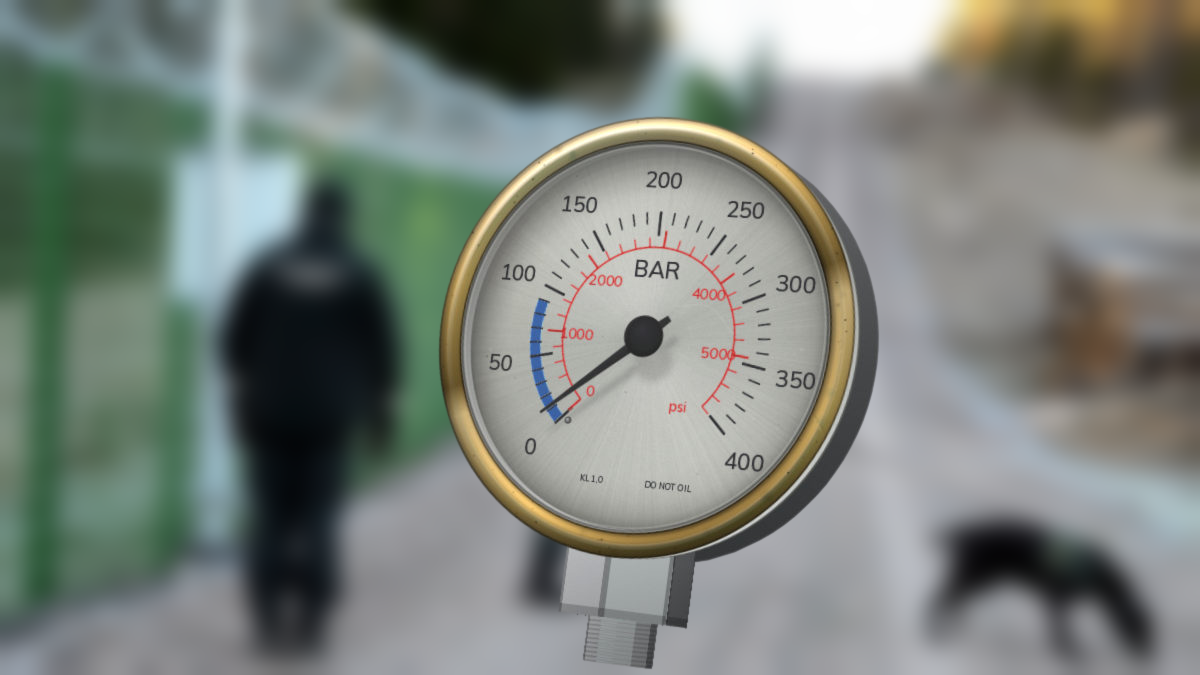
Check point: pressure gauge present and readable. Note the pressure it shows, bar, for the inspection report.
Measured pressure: 10 bar
